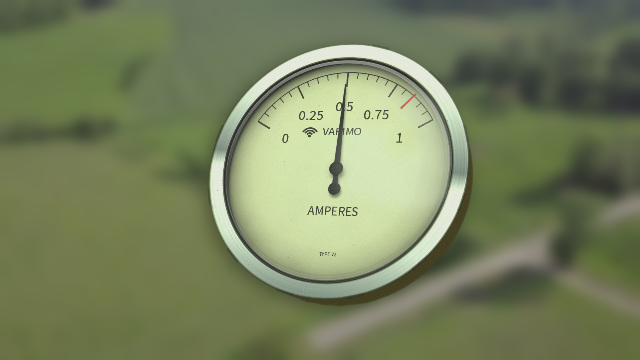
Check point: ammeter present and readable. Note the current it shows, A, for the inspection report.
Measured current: 0.5 A
